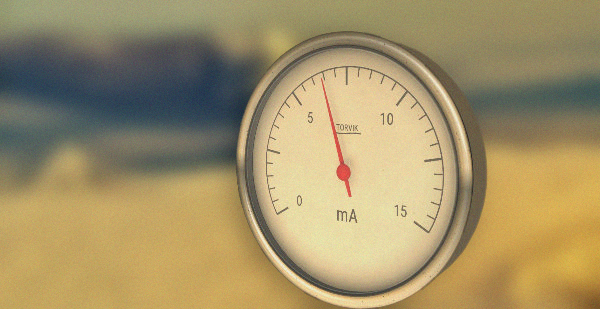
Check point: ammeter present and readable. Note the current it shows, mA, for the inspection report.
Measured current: 6.5 mA
